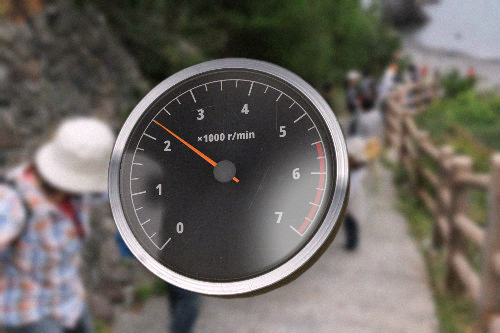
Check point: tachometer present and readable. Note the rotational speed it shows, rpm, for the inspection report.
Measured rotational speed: 2250 rpm
